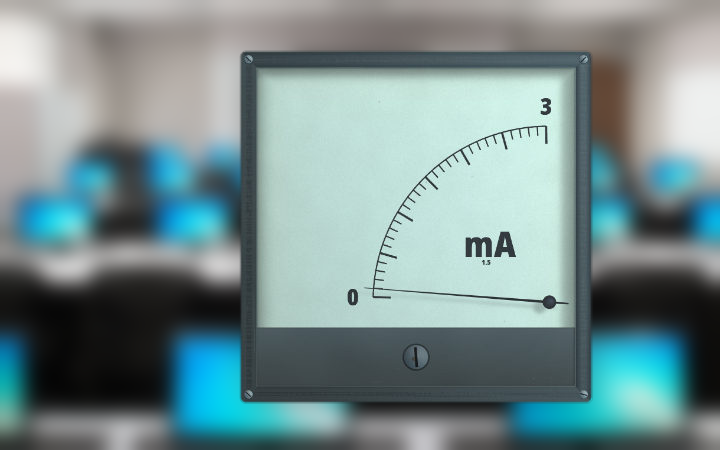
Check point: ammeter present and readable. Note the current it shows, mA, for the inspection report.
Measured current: 0.1 mA
